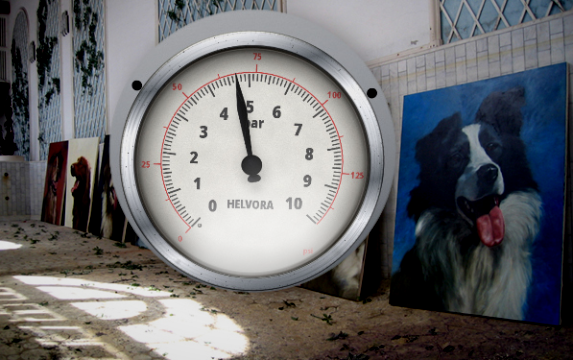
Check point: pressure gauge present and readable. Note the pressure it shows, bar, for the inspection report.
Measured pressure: 4.7 bar
